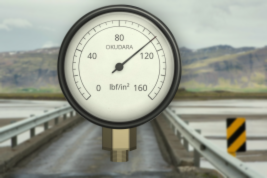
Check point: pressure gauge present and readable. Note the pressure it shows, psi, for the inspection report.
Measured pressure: 110 psi
